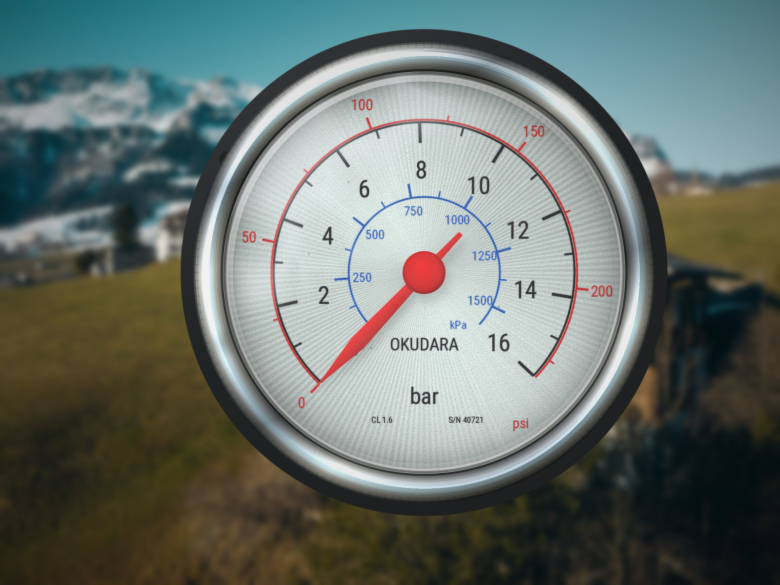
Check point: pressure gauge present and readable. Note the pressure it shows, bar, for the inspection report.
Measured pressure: 0 bar
